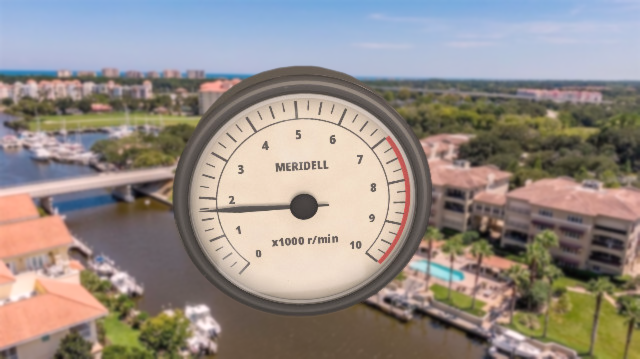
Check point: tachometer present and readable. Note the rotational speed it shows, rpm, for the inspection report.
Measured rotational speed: 1750 rpm
